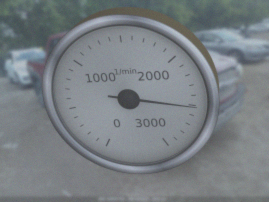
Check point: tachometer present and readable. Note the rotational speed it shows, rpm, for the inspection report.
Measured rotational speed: 2500 rpm
